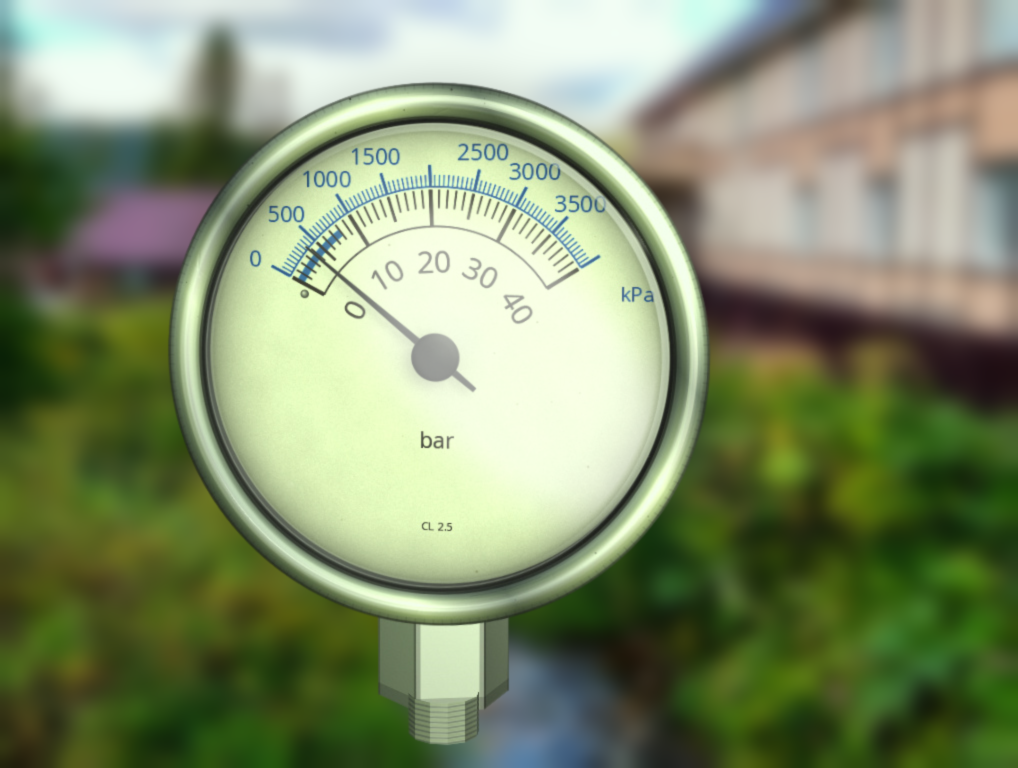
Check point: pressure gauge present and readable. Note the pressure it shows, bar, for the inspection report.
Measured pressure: 4 bar
